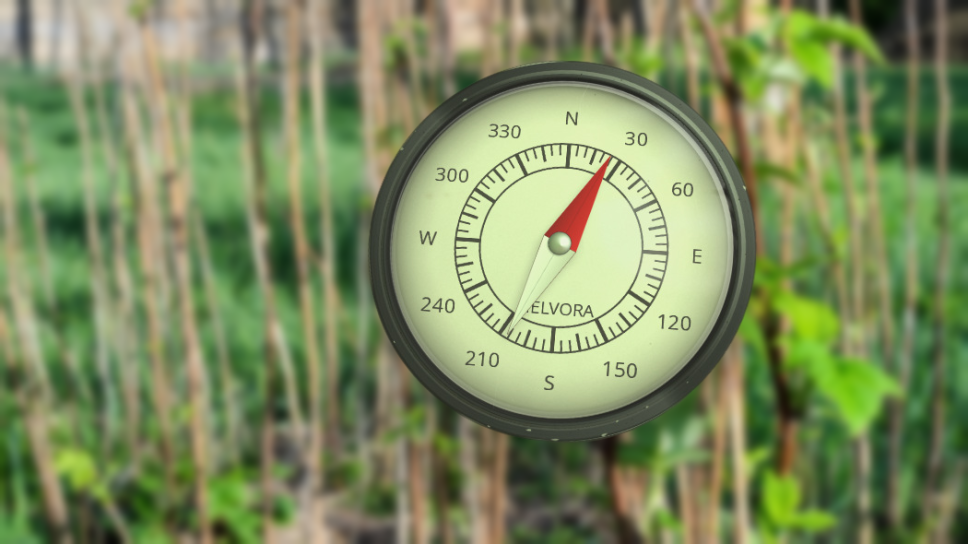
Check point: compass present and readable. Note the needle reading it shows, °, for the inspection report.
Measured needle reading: 25 °
